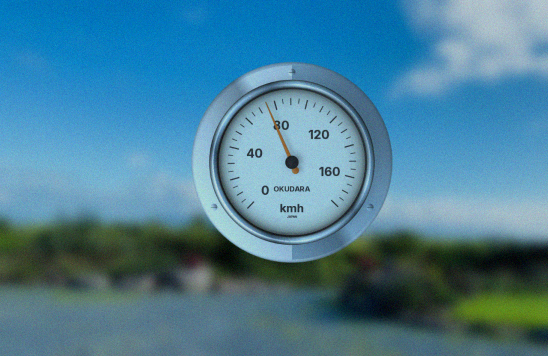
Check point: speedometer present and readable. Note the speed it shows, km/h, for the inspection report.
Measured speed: 75 km/h
